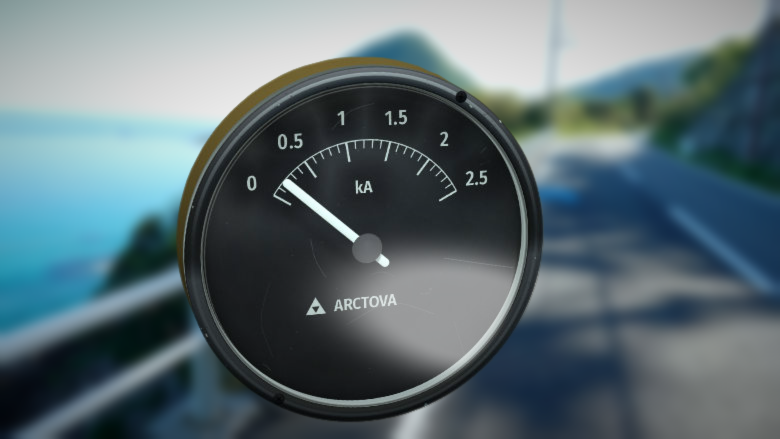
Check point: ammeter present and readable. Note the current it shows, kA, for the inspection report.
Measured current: 0.2 kA
